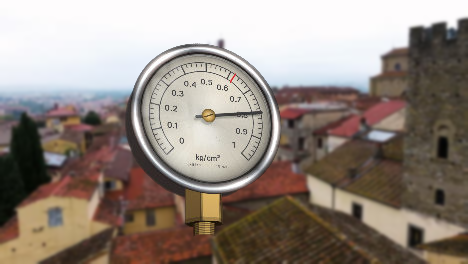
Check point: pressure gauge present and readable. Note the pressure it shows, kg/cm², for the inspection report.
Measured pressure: 0.8 kg/cm²
